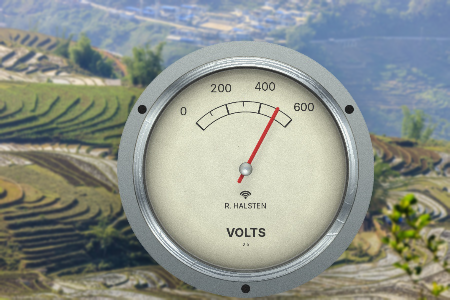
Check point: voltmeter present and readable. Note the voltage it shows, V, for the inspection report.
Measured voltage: 500 V
